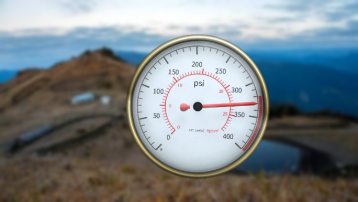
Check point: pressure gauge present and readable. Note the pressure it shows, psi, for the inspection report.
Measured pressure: 330 psi
